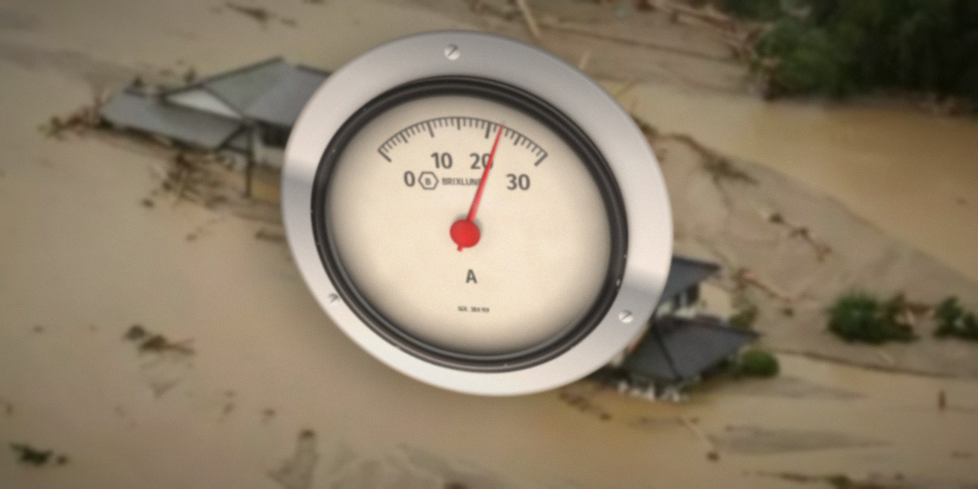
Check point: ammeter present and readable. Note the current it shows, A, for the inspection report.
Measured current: 22 A
